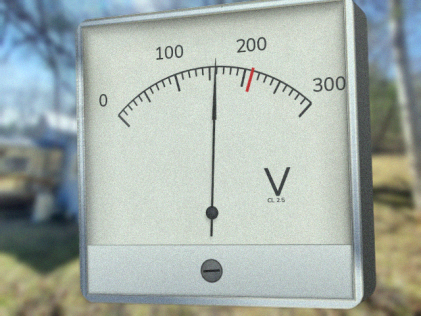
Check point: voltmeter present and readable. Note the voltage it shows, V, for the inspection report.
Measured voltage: 160 V
